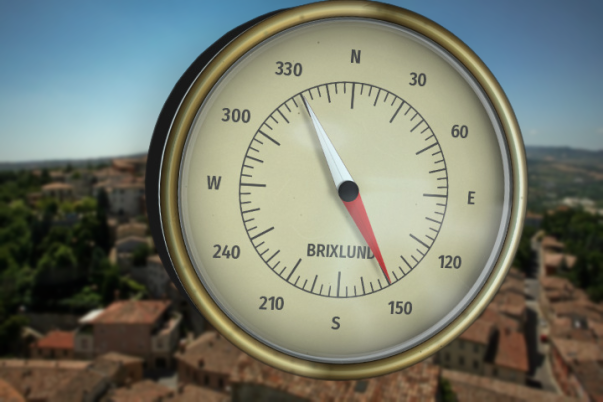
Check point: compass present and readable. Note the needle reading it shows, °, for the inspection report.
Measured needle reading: 150 °
